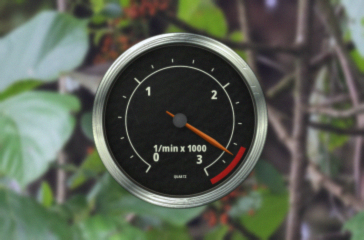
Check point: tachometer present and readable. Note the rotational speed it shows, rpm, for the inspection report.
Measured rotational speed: 2700 rpm
